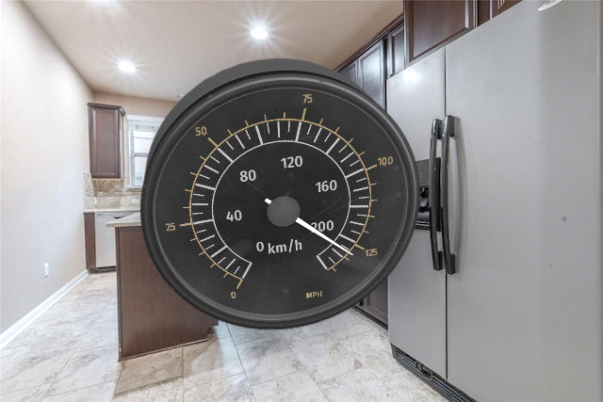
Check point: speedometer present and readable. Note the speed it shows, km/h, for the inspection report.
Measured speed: 205 km/h
